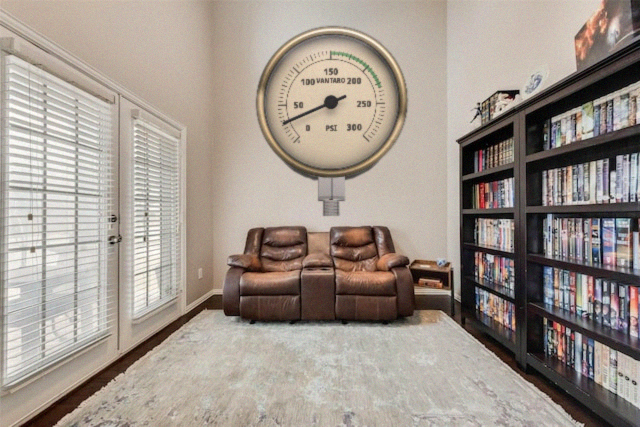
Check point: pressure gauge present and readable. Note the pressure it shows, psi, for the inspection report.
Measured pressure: 25 psi
